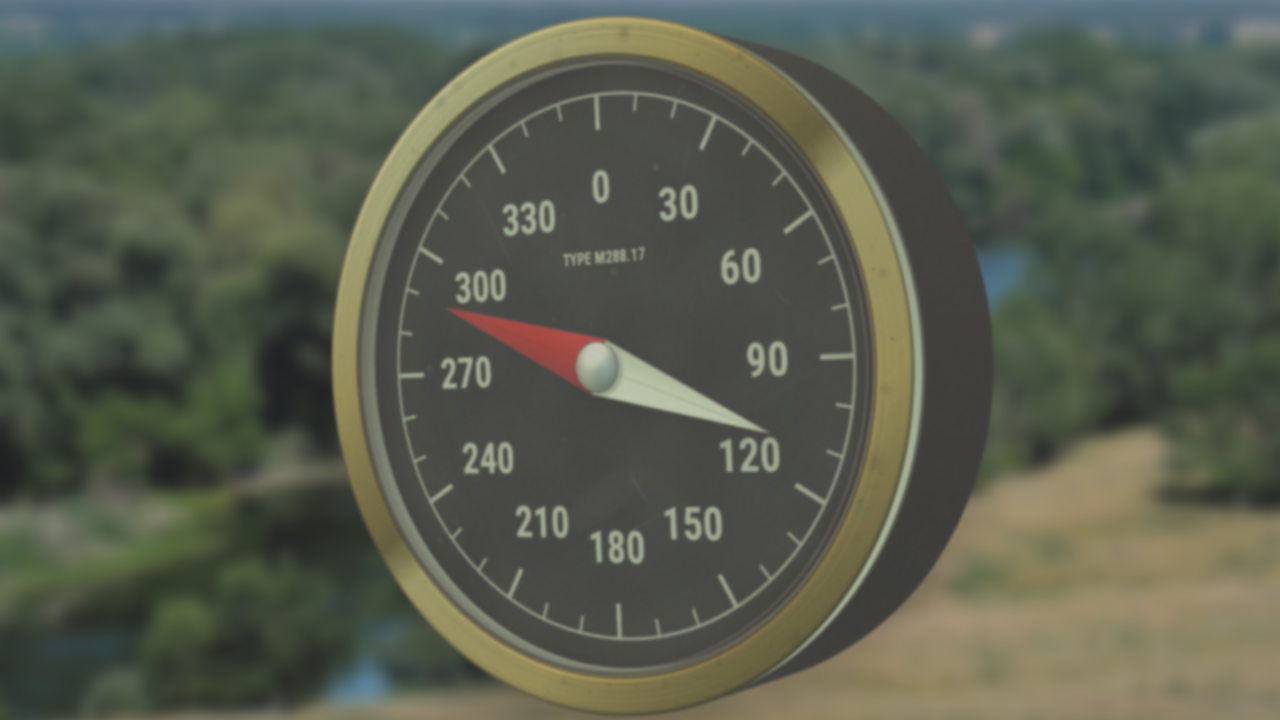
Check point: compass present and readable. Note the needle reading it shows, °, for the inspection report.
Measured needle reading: 290 °
